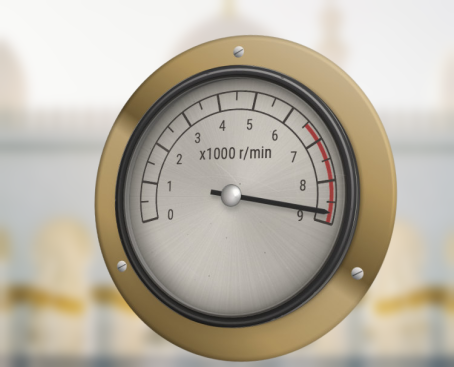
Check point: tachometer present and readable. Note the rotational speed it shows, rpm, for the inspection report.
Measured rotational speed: 8750 rpm
